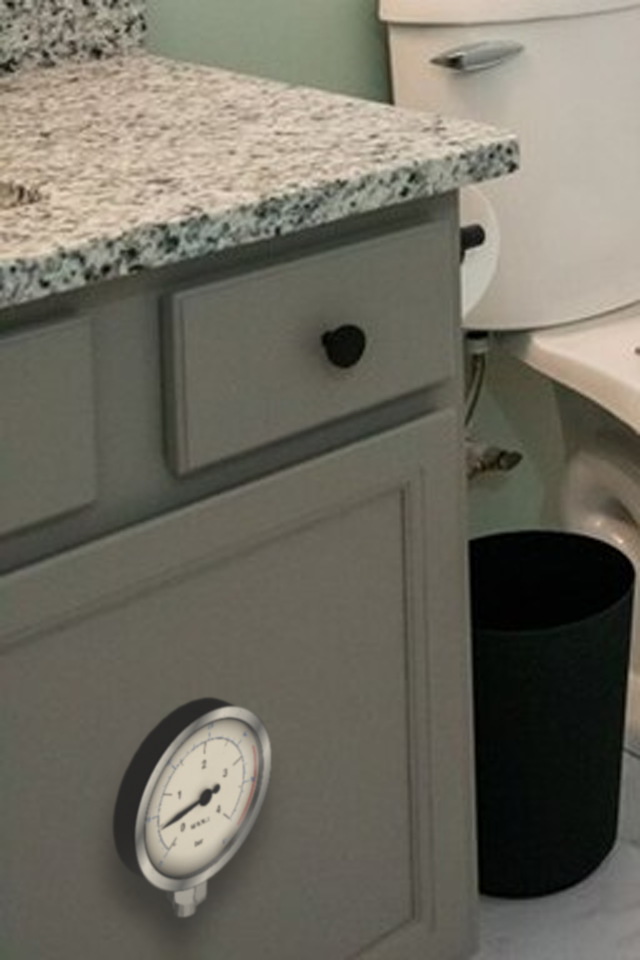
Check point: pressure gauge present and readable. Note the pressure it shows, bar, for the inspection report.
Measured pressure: 0.5 bar
